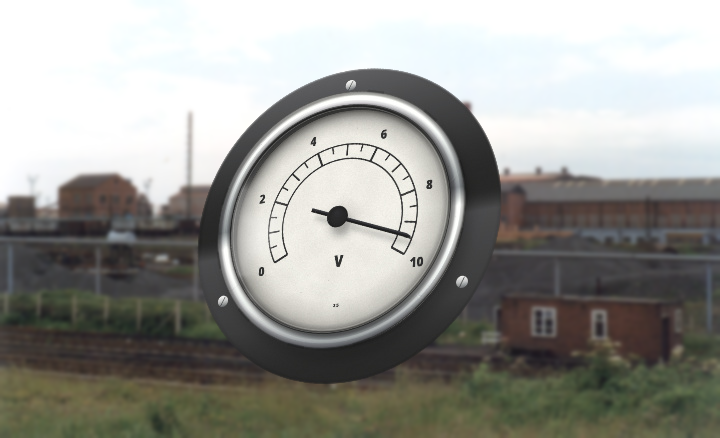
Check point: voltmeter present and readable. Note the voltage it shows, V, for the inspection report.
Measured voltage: 9.5 V
